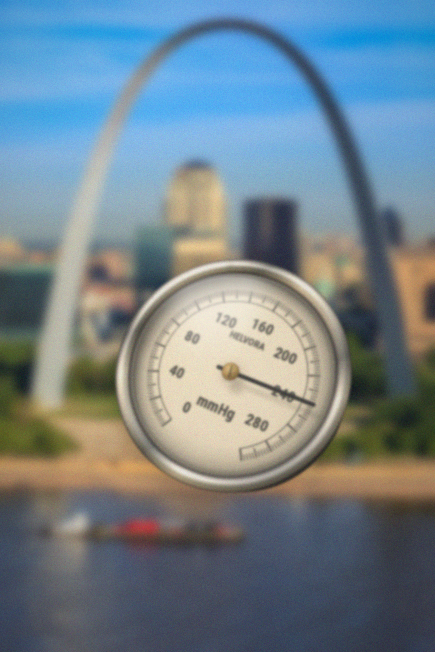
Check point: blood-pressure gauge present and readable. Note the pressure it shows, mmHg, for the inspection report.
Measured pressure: 240 mmHg
